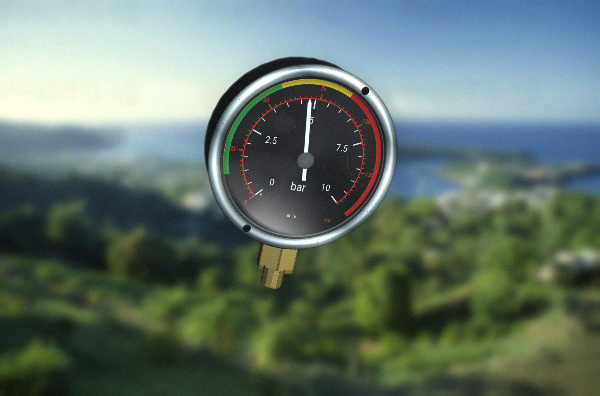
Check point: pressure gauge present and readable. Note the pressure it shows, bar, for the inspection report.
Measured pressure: 4.75 bar
